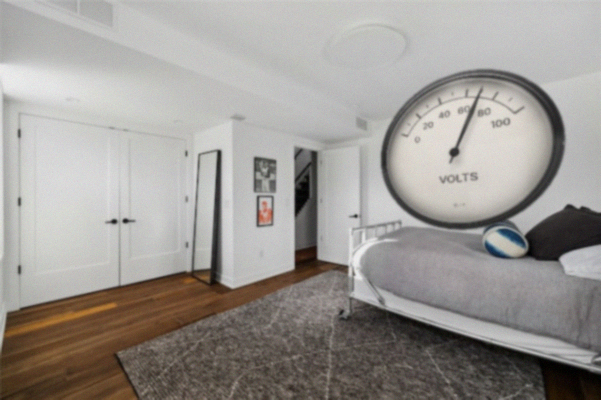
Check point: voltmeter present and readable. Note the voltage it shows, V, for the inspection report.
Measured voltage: 70 V
